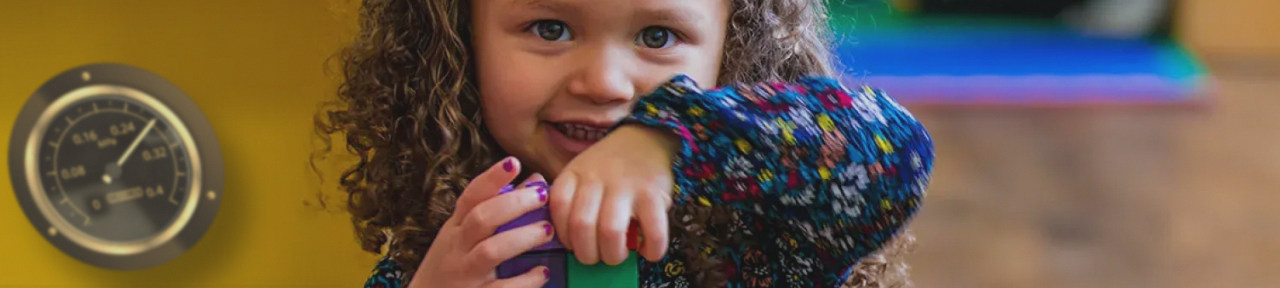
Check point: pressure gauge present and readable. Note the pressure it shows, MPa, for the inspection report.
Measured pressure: 0.28 MPa
